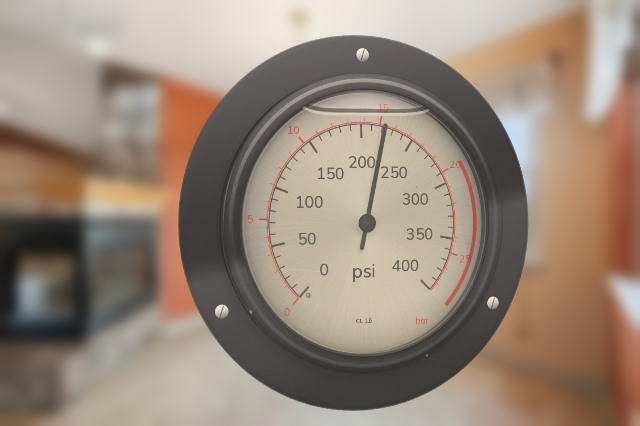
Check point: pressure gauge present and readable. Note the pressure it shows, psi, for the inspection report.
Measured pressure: 220 psi
